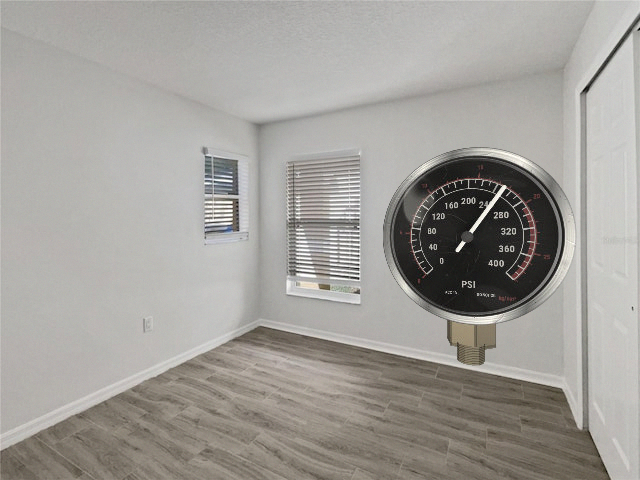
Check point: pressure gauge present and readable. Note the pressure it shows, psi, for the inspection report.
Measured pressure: 250 psi
